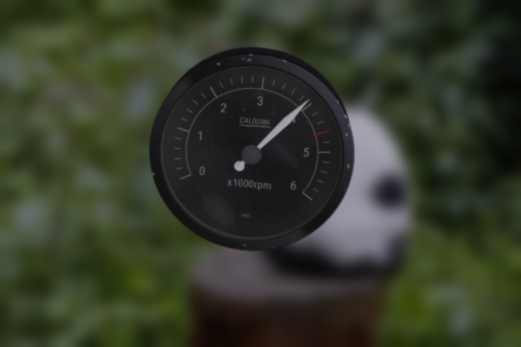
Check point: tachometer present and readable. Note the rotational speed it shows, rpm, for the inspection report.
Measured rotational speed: 3900 rpm
